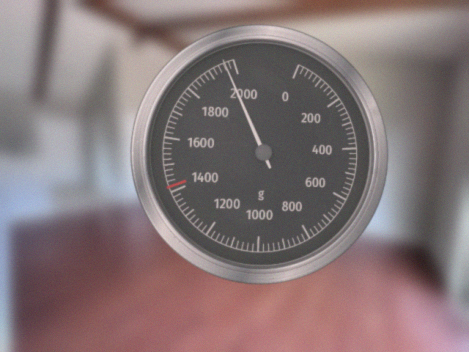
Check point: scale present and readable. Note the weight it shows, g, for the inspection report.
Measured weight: 1960 g
